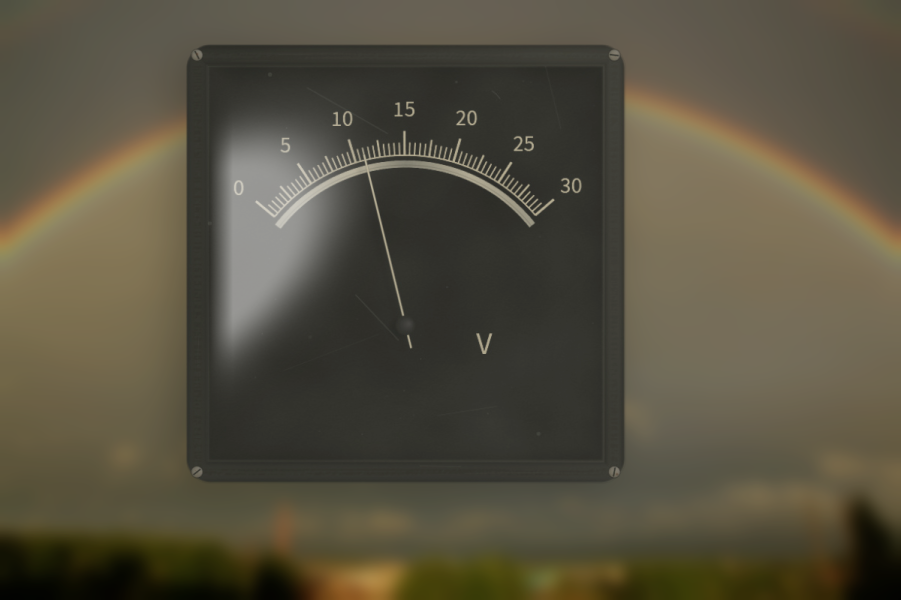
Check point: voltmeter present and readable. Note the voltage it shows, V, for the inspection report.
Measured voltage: 11 V
